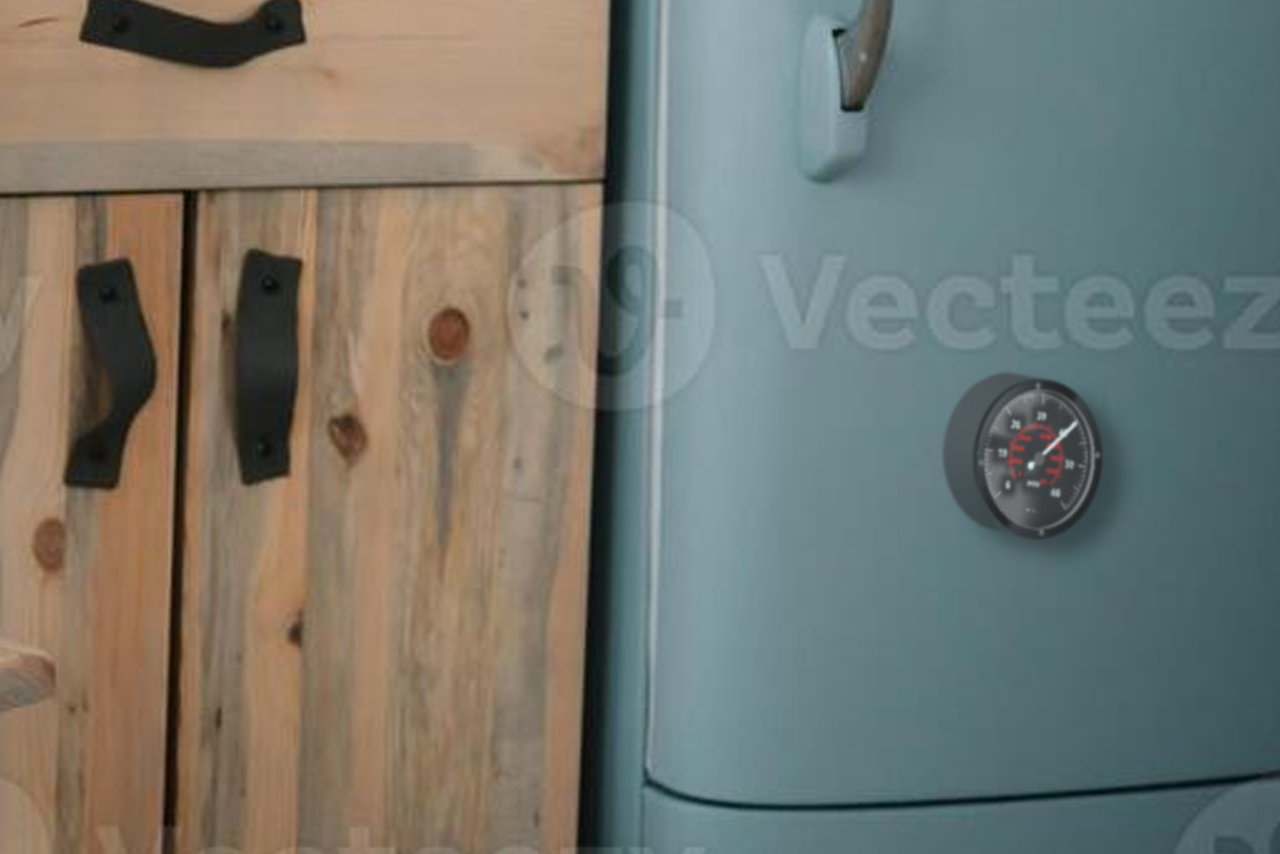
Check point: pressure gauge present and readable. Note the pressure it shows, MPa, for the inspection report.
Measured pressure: 40 MPa
